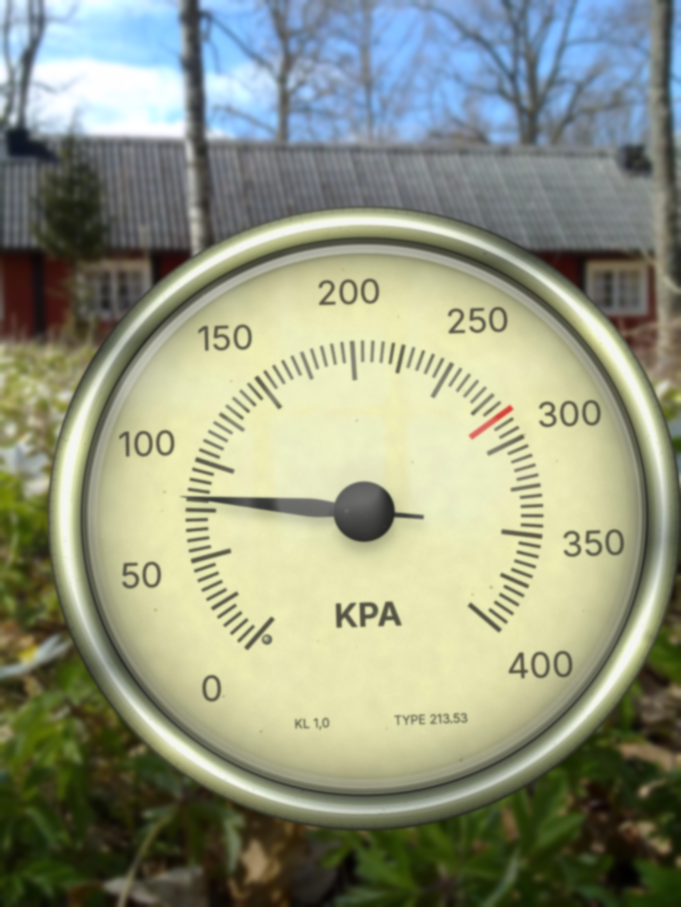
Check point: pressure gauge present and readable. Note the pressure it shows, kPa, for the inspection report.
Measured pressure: 80 kPa
